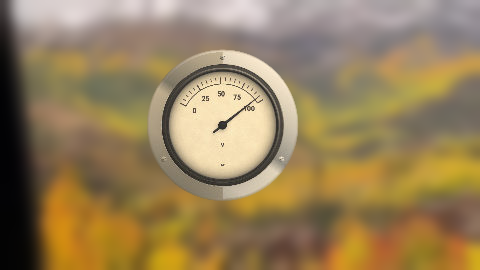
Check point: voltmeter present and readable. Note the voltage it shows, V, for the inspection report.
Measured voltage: 95 V
